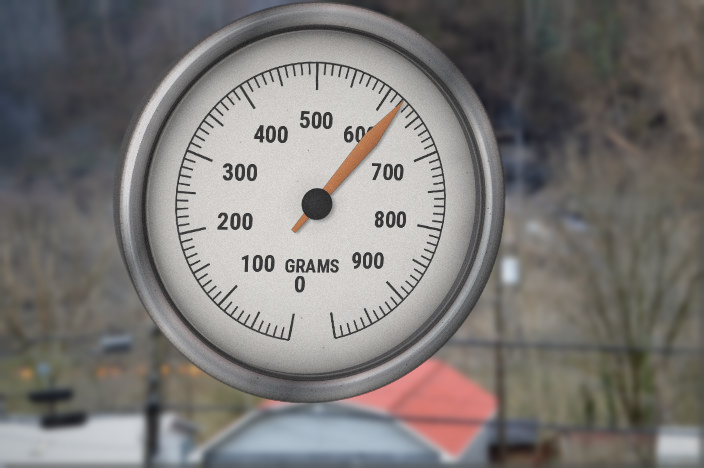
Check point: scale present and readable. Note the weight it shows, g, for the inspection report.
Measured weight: 620 g
